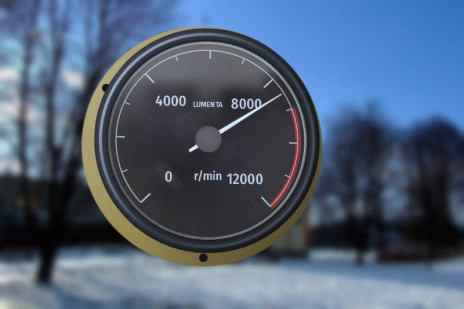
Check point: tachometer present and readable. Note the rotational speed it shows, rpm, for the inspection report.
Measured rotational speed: 8500 rpm
